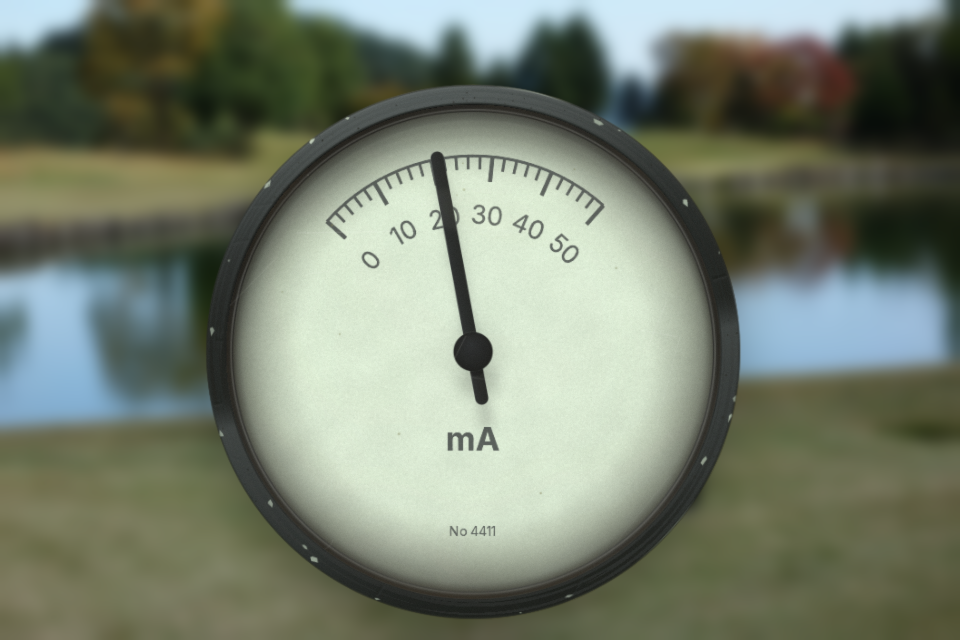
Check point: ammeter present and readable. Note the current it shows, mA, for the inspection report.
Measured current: 21 mA
